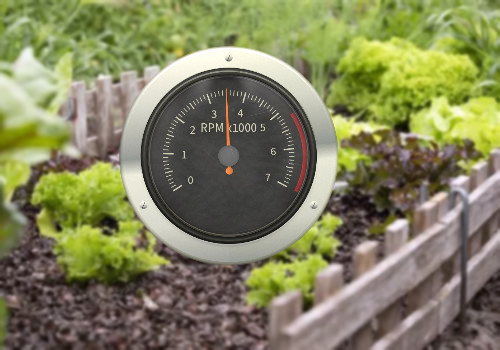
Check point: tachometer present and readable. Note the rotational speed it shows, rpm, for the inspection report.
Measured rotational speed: 3500 rpm
